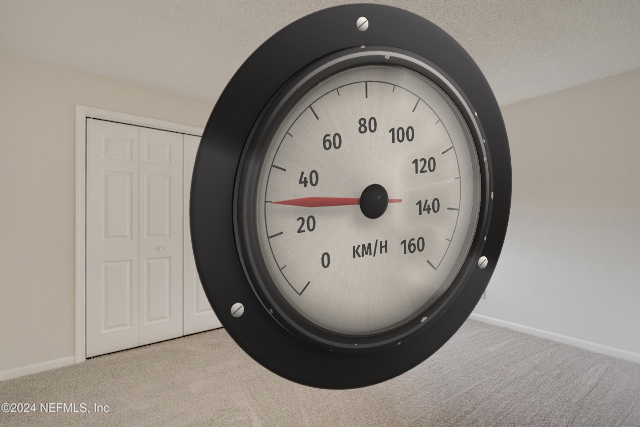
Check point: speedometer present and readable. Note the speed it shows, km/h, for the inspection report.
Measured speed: 30 km/h
